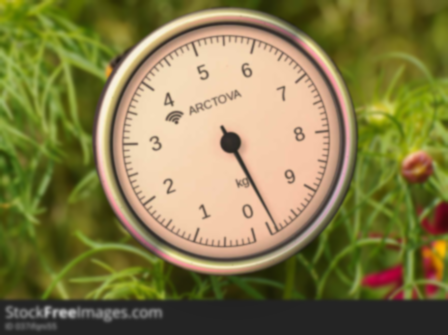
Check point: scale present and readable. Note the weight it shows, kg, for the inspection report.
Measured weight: 9.9 kg
